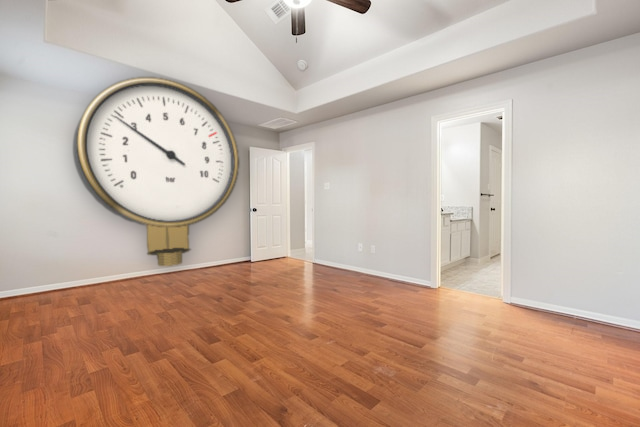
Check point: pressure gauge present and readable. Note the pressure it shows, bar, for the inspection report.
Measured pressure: 2.8 bar
